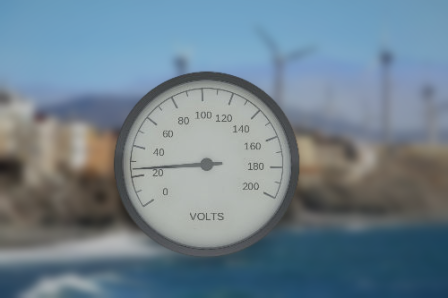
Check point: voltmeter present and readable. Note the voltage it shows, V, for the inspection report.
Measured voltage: 25 V
